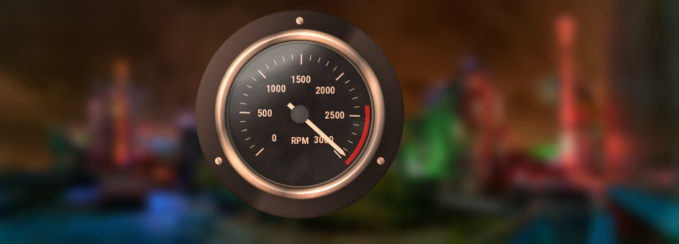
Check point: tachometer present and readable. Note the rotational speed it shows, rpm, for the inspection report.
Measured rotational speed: 2950 rpm
